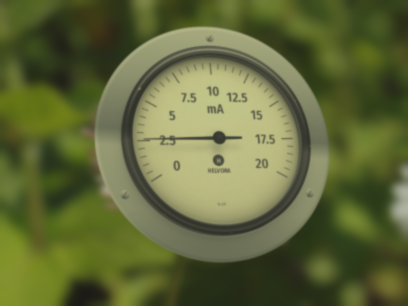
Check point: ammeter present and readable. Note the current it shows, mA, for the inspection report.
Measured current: 2.5 mA
